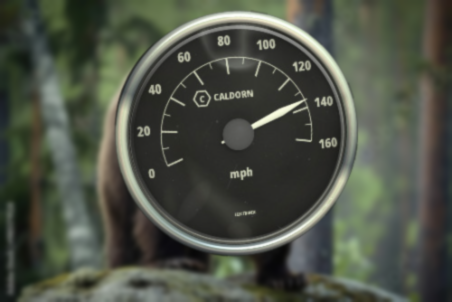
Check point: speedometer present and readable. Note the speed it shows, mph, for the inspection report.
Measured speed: 135 mph
